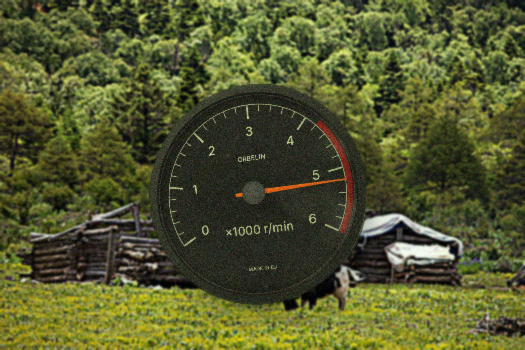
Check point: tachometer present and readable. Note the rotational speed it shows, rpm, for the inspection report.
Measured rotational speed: 5200 rpm
